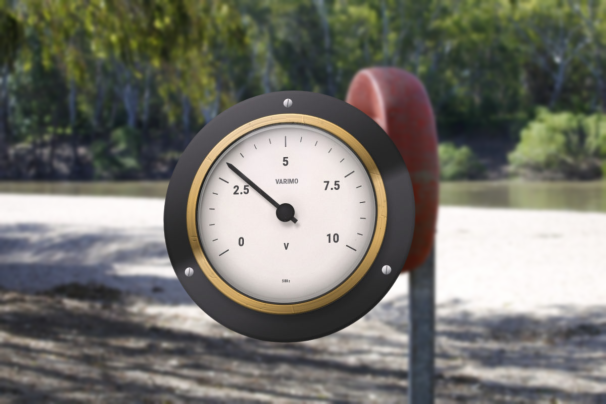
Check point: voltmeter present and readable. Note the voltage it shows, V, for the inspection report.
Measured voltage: 3 V
